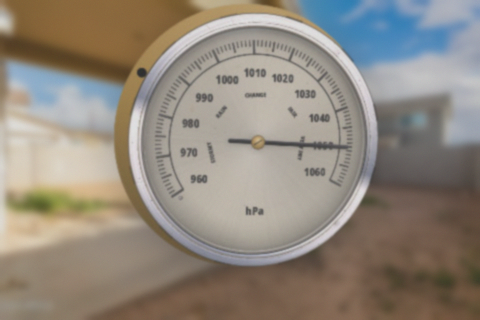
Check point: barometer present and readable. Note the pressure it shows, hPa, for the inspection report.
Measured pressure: 1050 hPa
